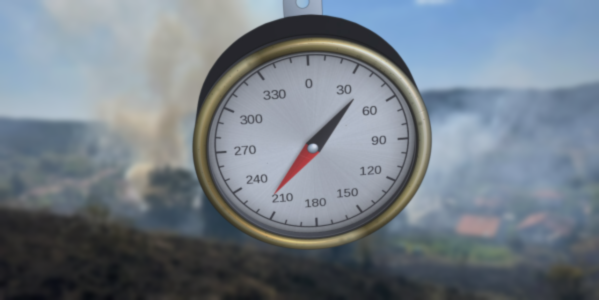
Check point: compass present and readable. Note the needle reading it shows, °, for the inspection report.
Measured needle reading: 220 °
